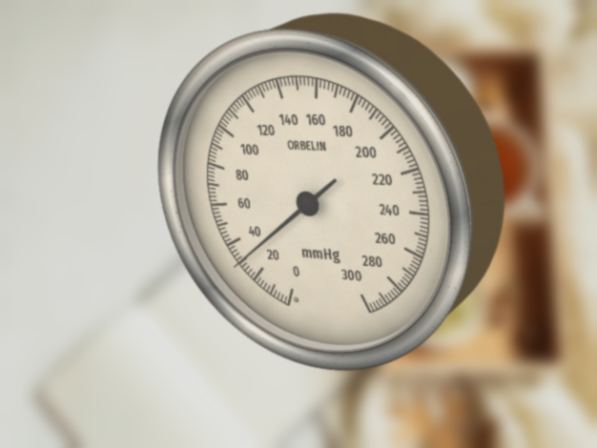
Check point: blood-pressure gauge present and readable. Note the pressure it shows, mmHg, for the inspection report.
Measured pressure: 30 mmHg
